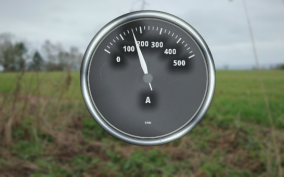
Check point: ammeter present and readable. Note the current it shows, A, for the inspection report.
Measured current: 160 A
